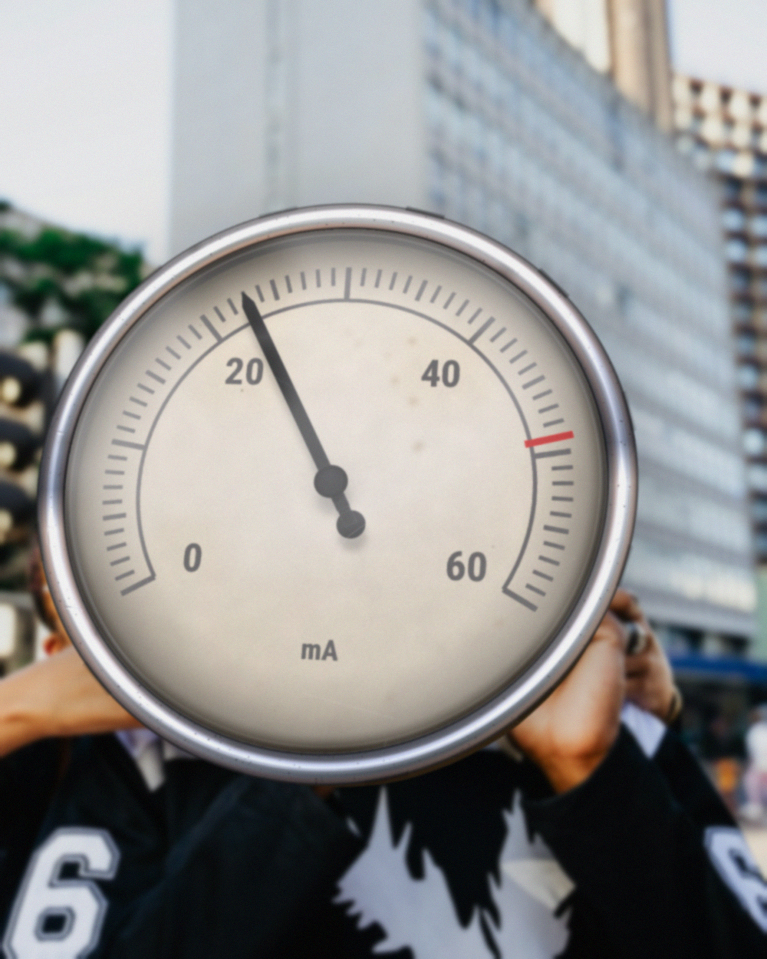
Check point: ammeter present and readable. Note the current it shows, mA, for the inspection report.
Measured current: 23 mA
